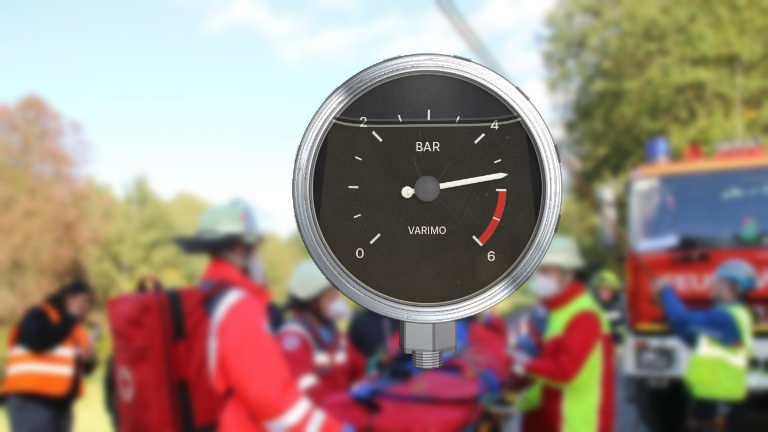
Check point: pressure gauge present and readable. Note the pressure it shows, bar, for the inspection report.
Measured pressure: 4.75 bar
